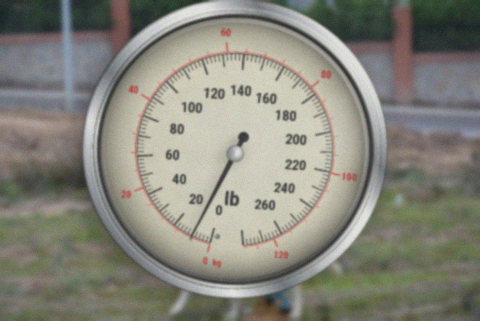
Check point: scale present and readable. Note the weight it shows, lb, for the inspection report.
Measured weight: 10 lb
